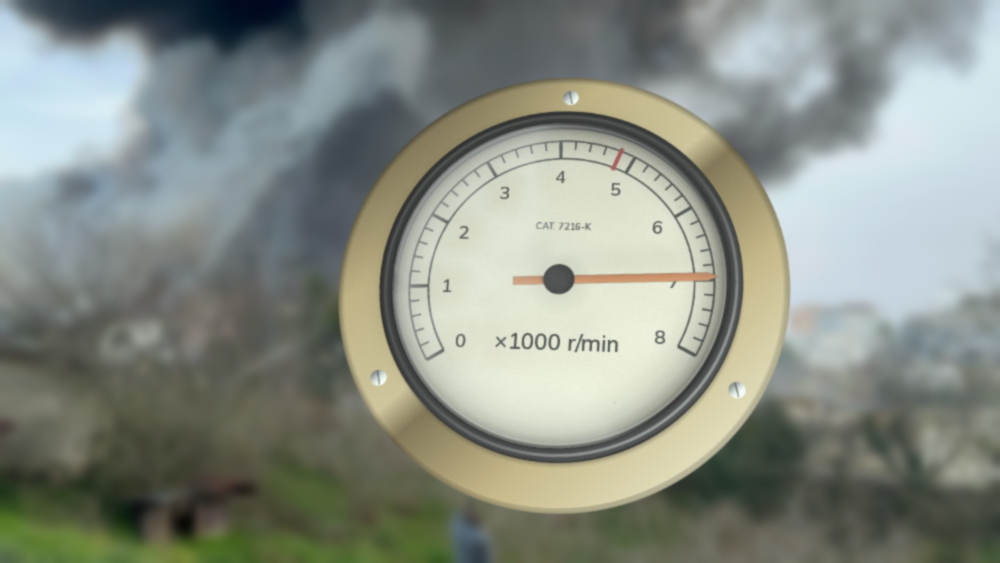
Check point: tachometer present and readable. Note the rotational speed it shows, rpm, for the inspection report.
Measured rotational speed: 7000 rpm
